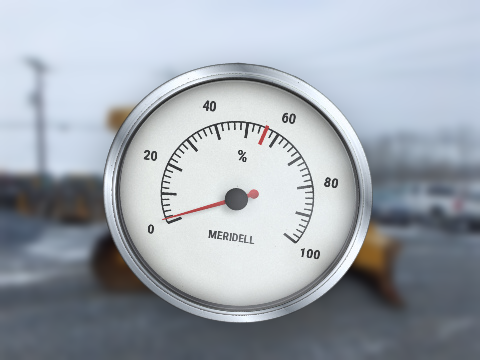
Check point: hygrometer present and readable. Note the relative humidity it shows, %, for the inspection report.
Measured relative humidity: 2 %
